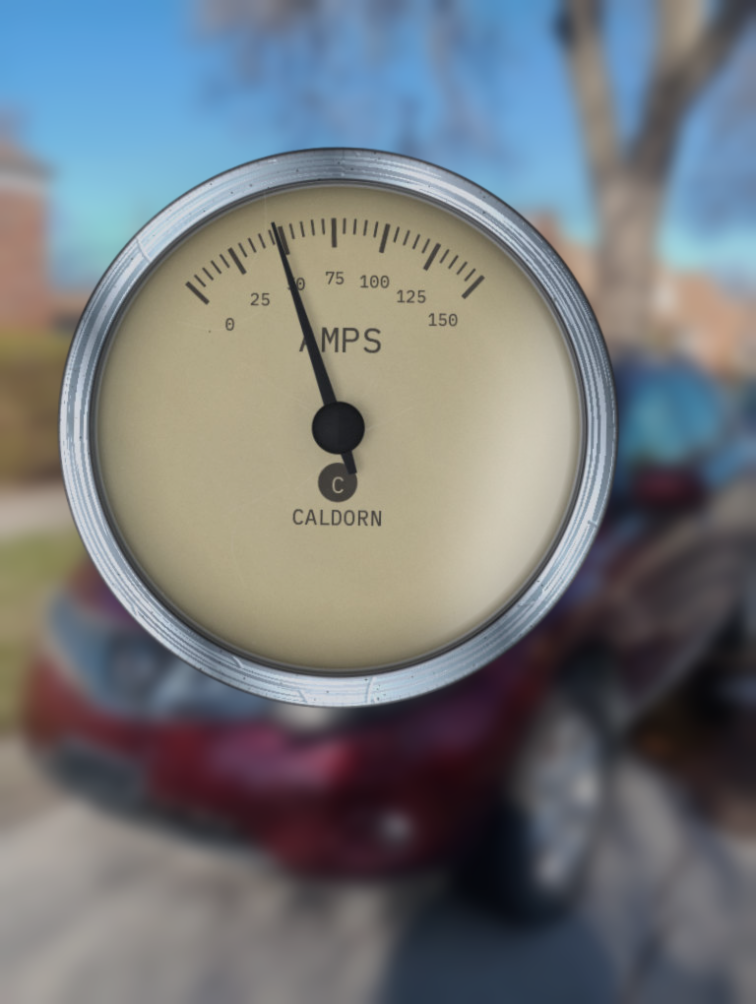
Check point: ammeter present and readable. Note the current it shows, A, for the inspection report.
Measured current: 47.5 A
